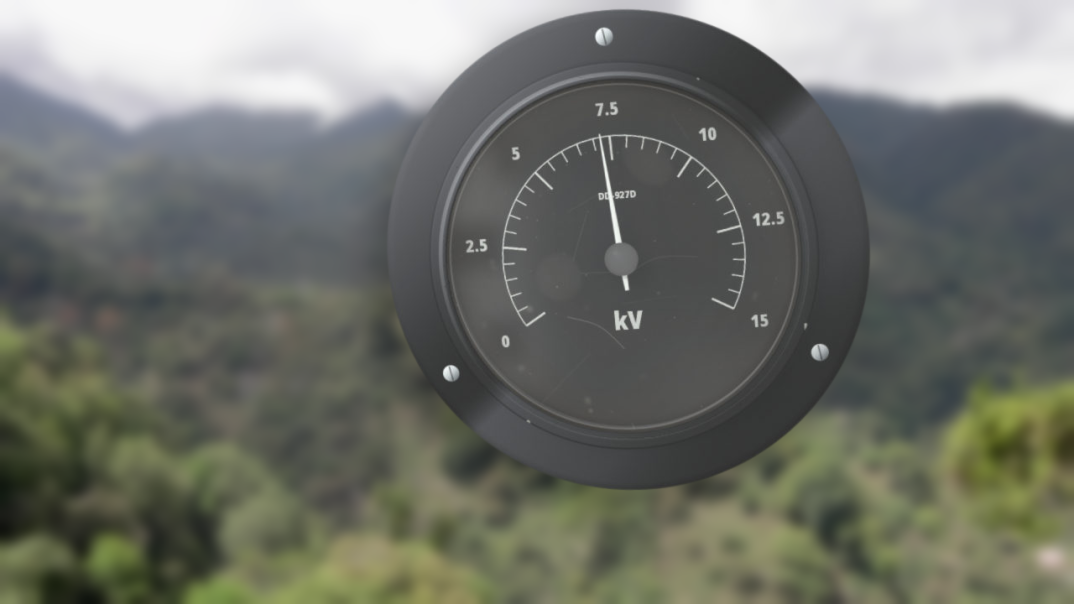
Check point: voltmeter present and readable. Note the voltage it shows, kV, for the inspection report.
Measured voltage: 7.25 kV
